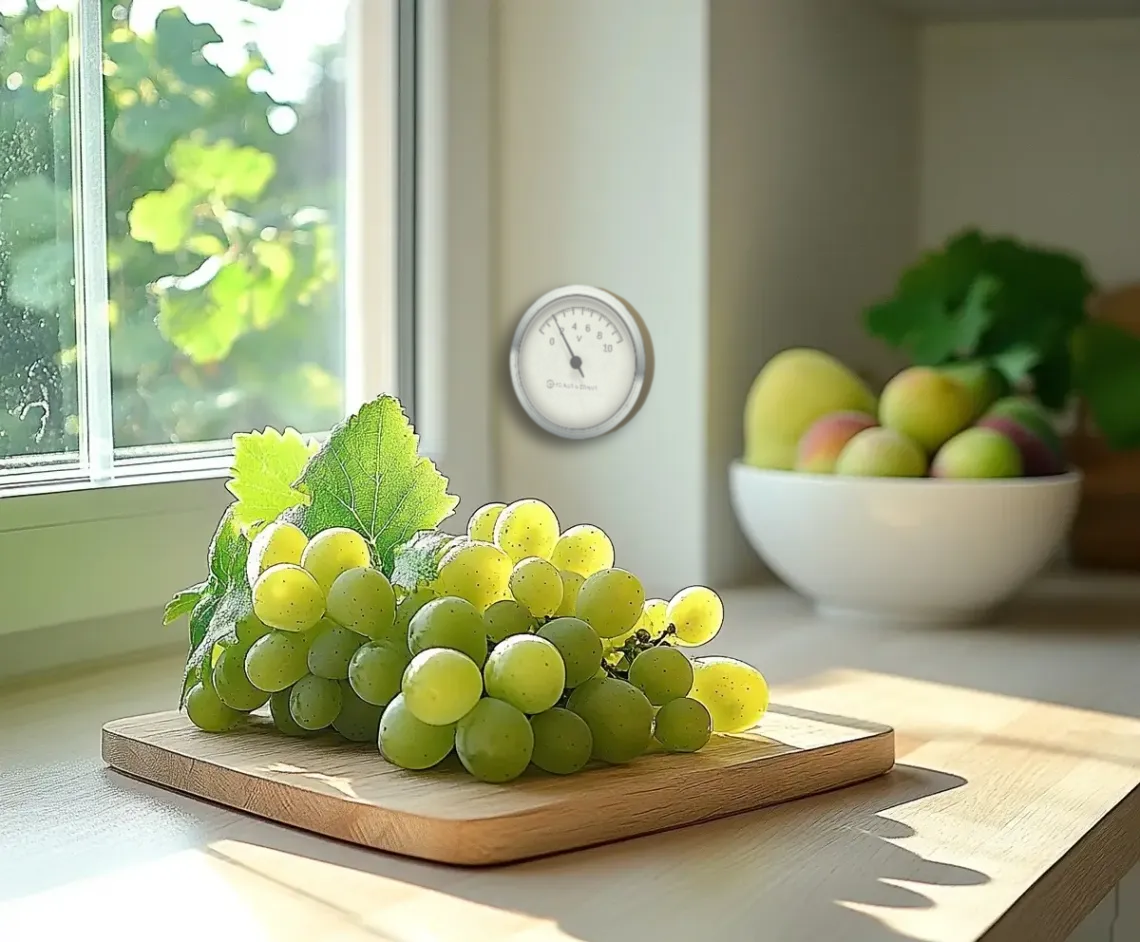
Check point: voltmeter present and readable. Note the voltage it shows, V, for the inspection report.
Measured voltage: 2 V
